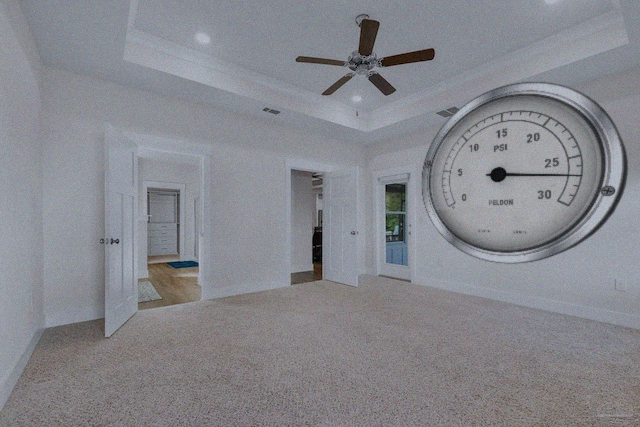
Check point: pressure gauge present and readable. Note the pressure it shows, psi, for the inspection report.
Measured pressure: 27 psi
